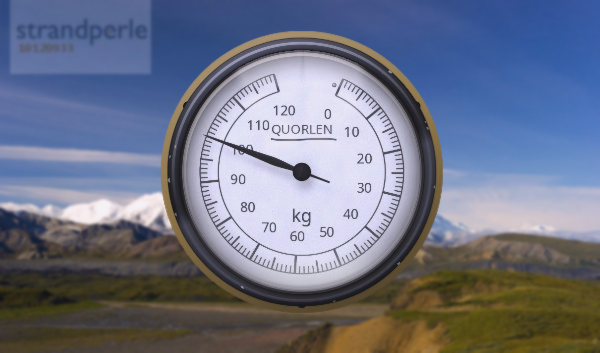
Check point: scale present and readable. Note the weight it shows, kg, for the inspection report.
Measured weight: 100 kg
